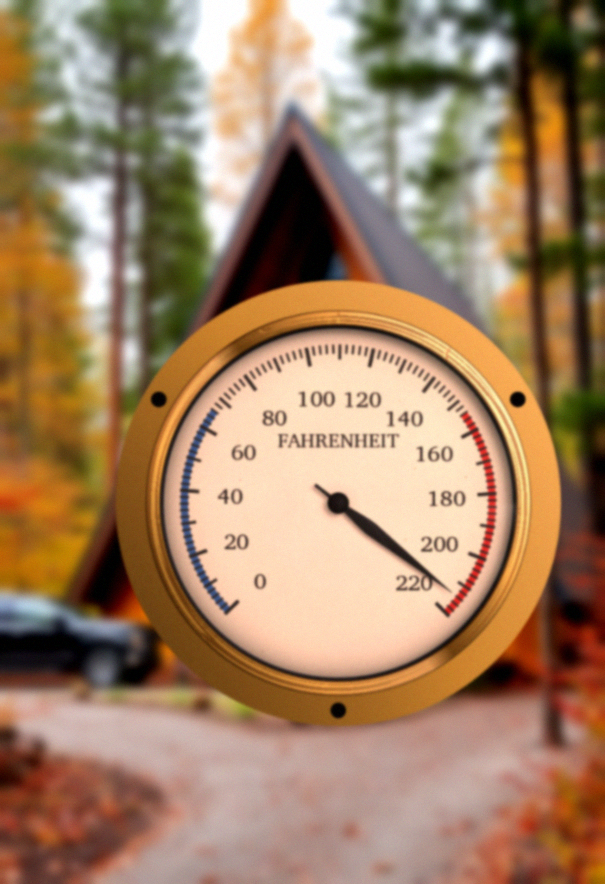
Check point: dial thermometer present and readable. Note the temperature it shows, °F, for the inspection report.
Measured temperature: 214 °F
